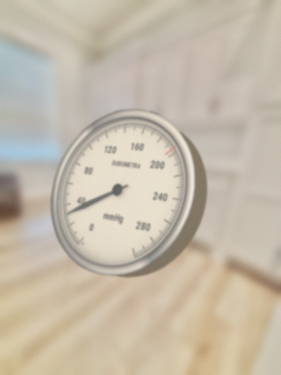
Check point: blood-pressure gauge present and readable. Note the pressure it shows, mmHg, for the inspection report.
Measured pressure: 30 mmHg
